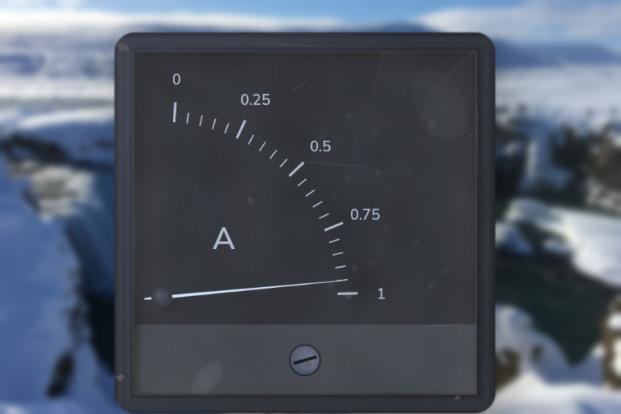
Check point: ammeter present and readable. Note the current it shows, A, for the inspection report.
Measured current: 0.95 A
